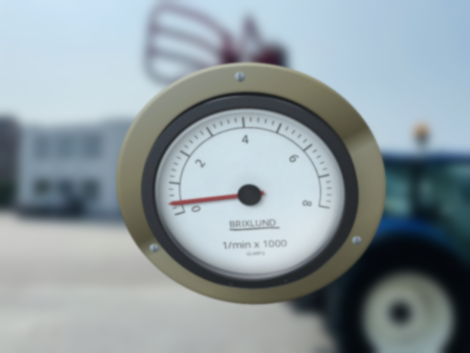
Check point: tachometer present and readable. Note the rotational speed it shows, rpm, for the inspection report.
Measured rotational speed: 400 rpm
